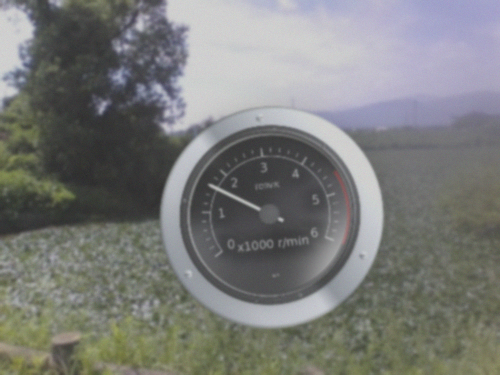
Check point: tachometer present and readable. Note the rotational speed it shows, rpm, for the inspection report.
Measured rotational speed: 1600 rpm
